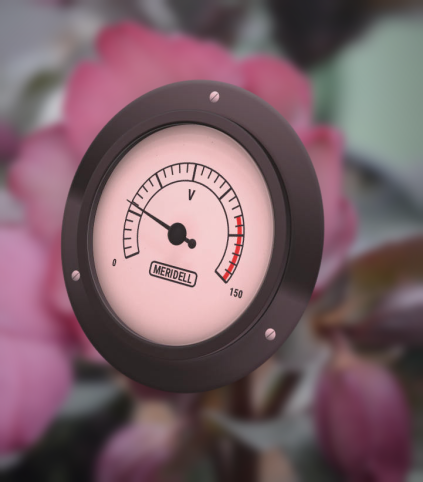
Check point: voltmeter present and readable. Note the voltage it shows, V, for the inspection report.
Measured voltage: 30 V
